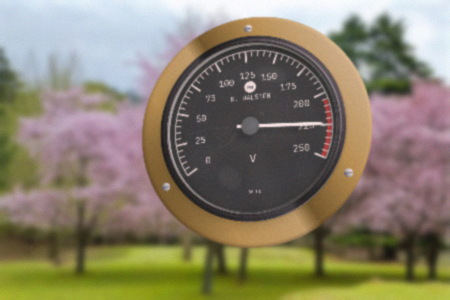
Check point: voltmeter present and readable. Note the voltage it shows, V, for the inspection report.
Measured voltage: 225 V
